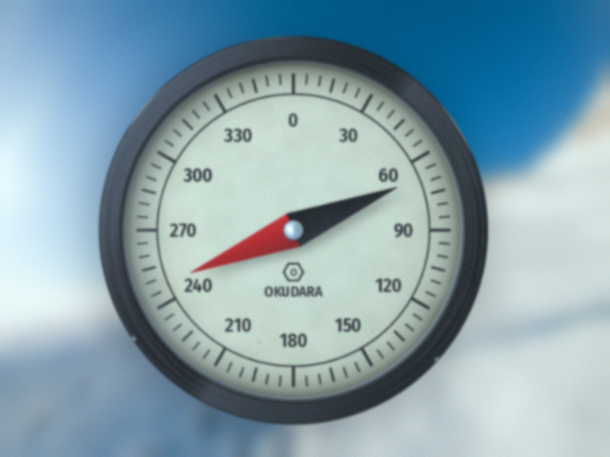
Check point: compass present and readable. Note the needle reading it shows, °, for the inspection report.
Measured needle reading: 247.5 °
